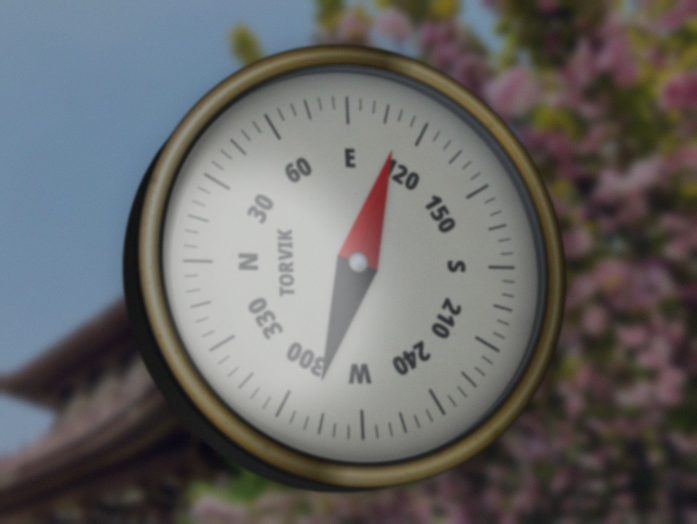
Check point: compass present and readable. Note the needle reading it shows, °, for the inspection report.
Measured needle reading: 110 °
